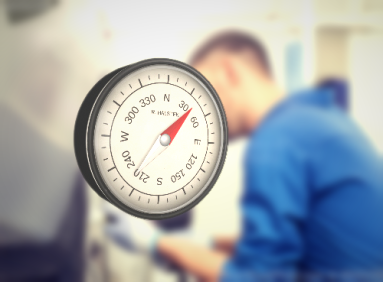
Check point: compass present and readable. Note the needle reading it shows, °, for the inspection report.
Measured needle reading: 40 °
